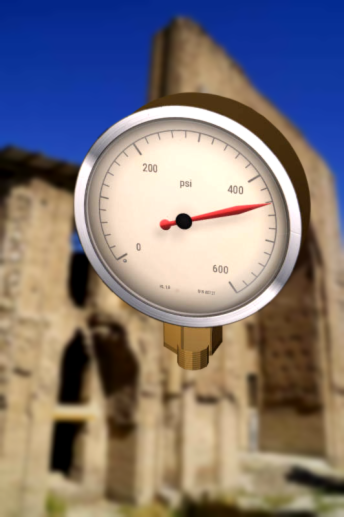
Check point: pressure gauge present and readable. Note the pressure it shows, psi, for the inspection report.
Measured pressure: 440 psi
